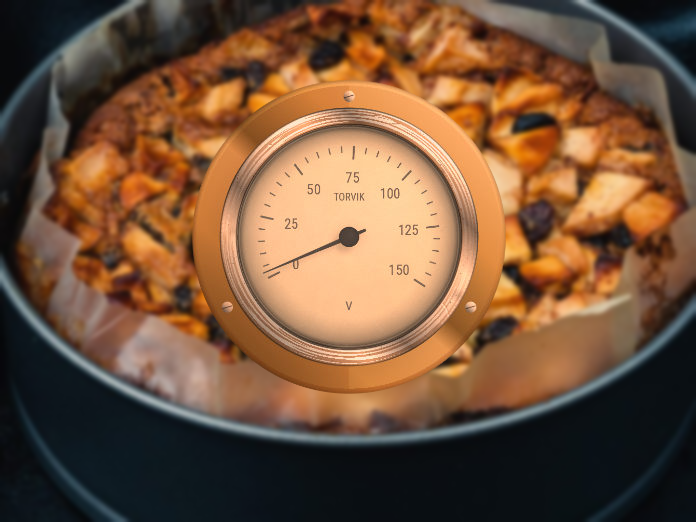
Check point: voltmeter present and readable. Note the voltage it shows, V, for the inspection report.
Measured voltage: 2.5 V
